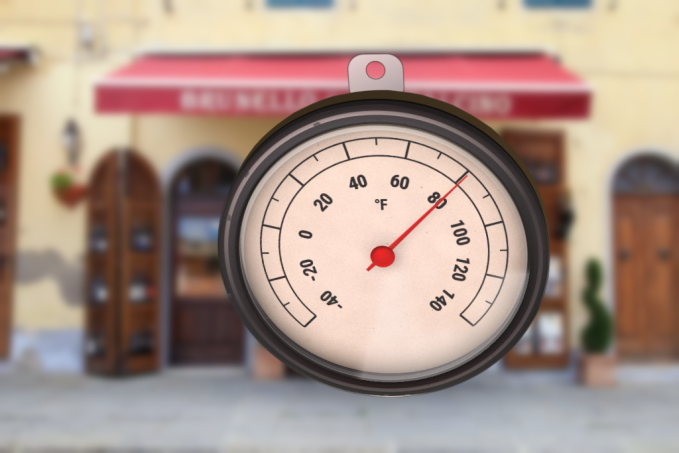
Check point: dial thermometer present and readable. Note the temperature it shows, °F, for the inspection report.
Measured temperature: 80 °F
